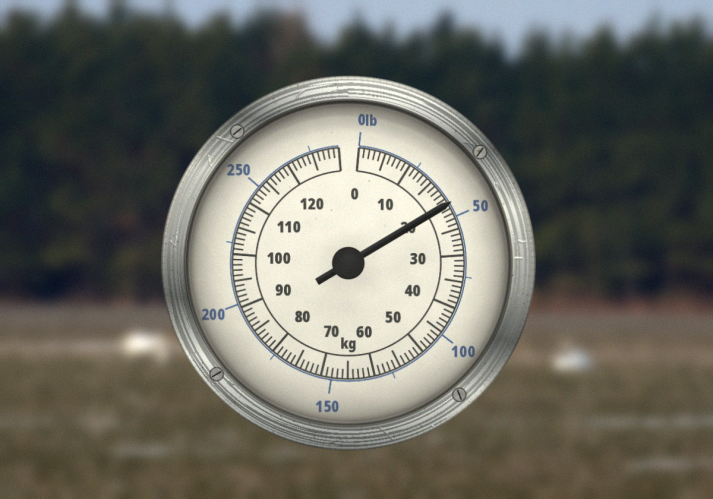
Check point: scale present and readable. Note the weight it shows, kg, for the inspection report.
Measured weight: 20 kg
